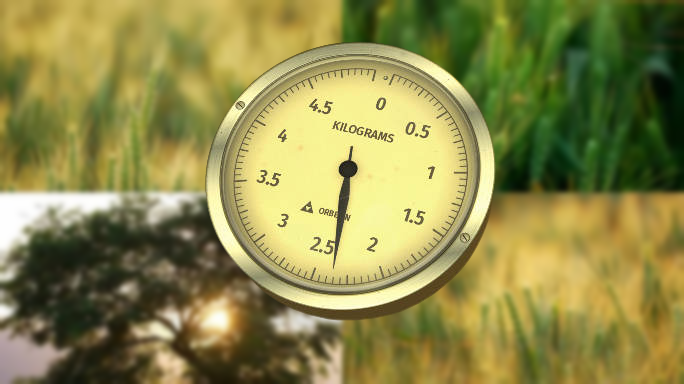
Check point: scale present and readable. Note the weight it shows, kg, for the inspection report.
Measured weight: 2.35 kg
